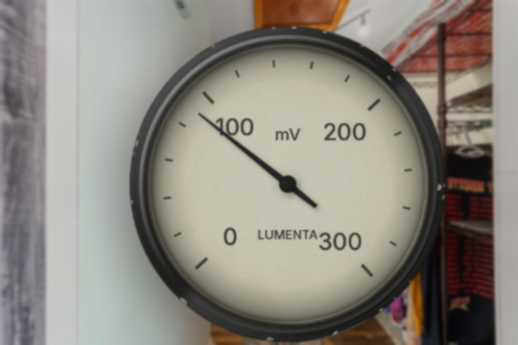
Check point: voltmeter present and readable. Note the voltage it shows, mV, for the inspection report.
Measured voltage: 90 mV
